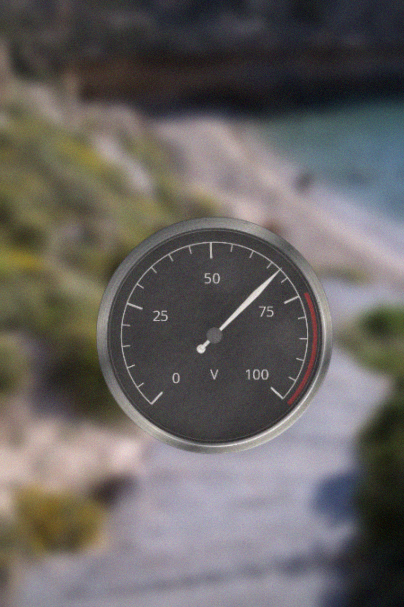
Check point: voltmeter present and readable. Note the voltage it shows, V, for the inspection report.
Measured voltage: 67.5 V
